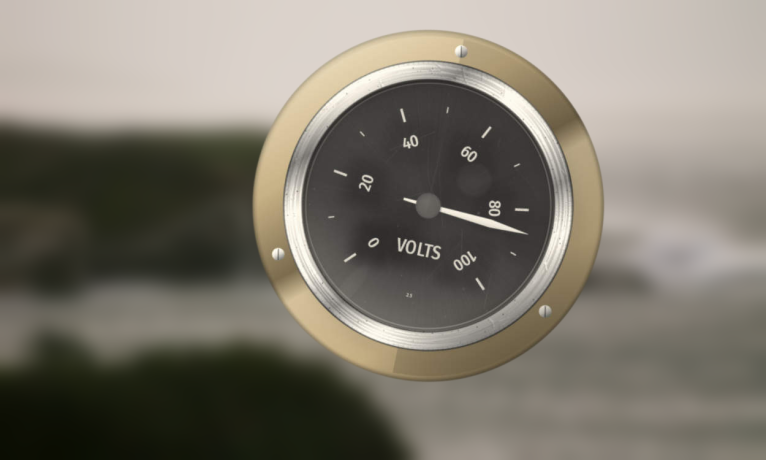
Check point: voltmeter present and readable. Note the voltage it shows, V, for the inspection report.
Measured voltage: 85 V
